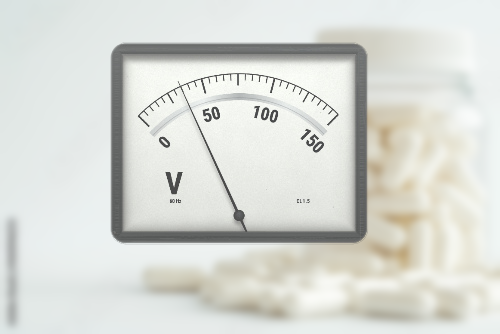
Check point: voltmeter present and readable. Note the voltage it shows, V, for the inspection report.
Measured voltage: 35 V
